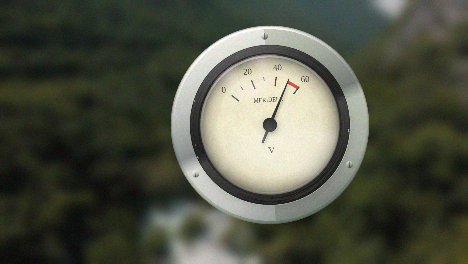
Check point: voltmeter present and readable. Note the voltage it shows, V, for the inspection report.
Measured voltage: 50 V
